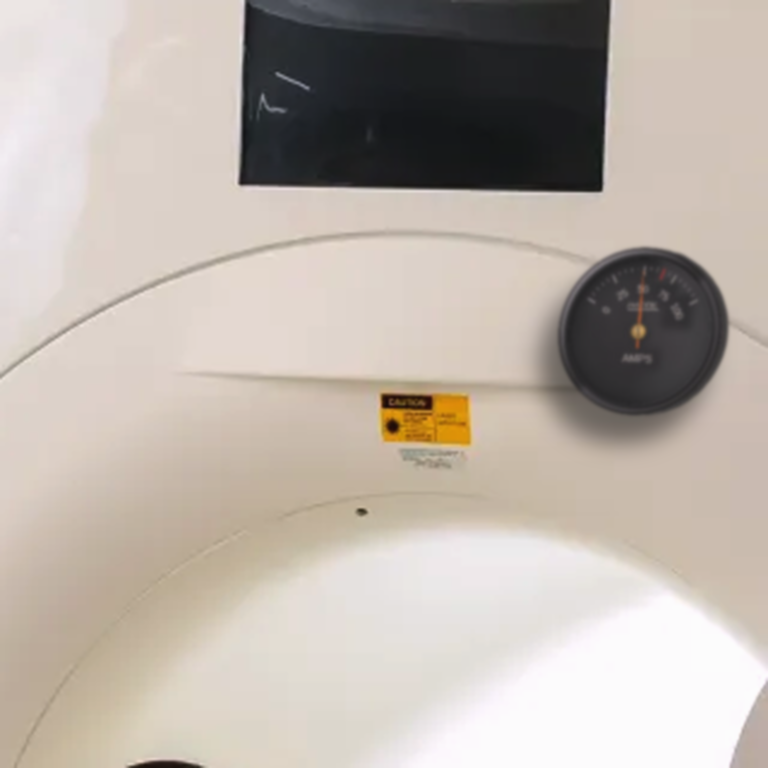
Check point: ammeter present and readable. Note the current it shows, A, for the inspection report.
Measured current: 50 A
